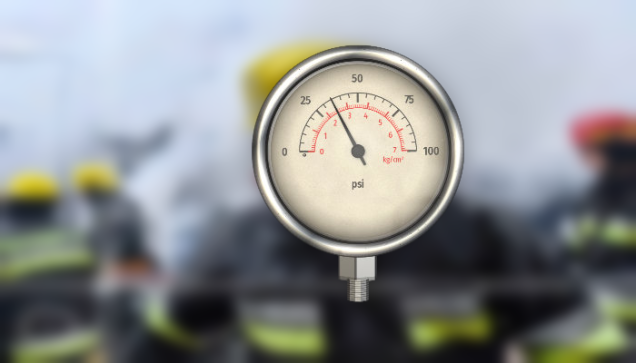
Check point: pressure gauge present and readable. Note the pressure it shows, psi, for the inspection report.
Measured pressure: 35 psi
